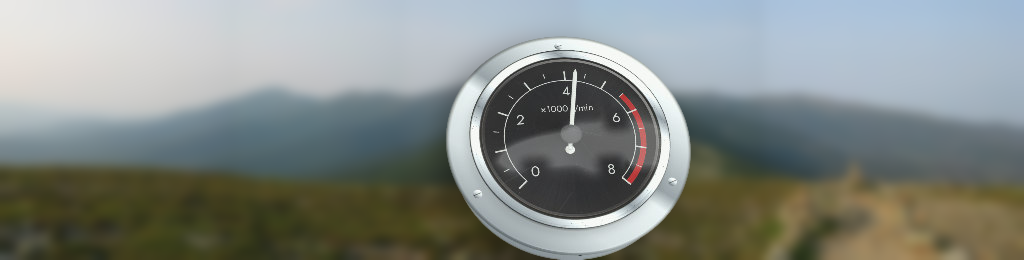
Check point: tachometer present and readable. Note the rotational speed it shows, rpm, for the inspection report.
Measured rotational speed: 4250 rpm
